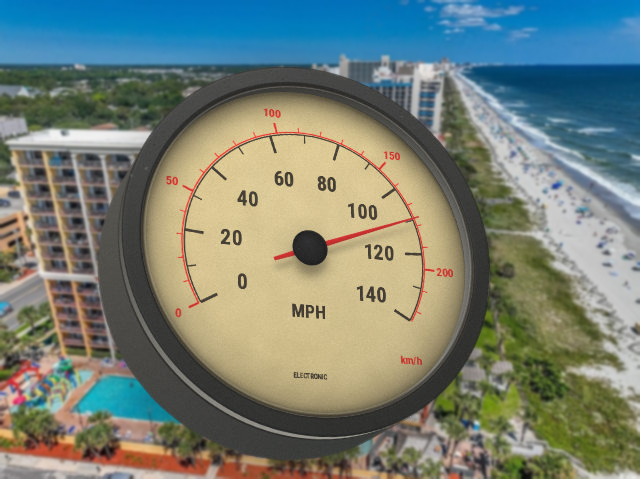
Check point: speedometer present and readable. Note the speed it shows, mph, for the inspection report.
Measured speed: 110 mph
